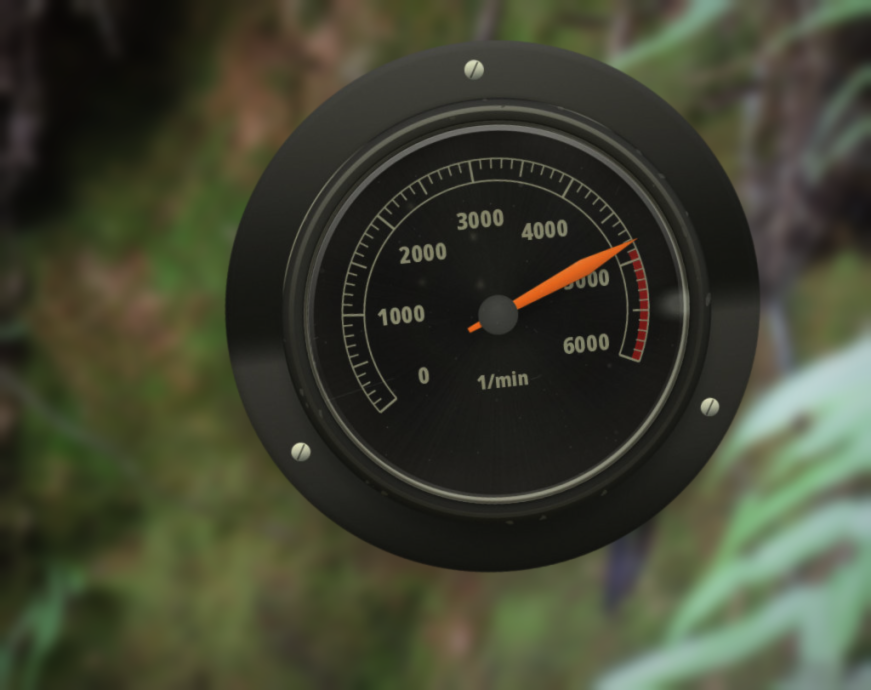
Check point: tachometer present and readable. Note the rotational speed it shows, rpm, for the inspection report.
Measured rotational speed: 4800 rpm
